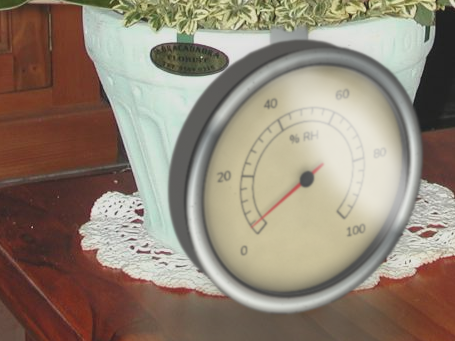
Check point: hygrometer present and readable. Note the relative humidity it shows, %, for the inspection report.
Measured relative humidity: 4 %
